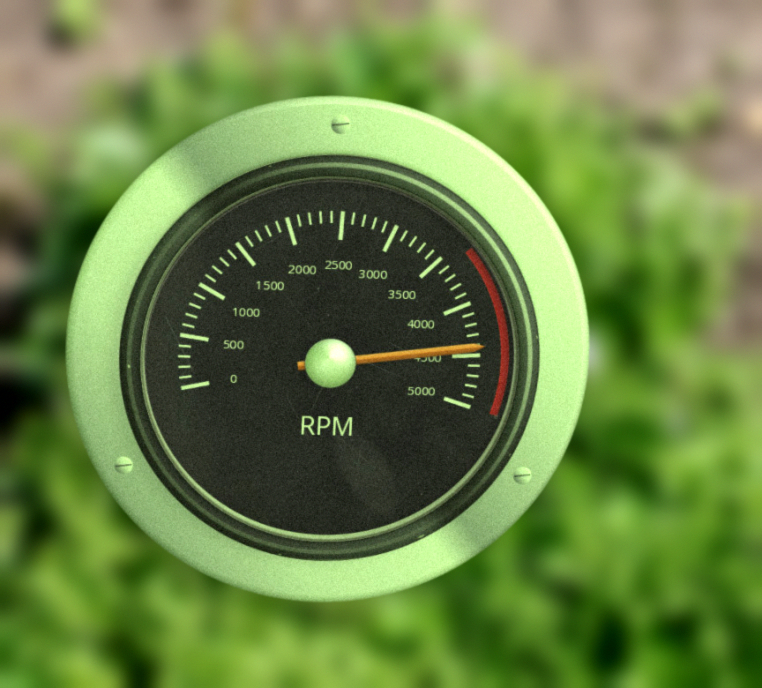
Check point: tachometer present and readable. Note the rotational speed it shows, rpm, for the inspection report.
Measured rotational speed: 4400 rpm
